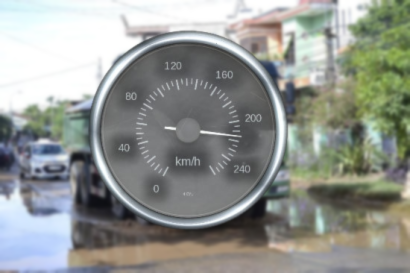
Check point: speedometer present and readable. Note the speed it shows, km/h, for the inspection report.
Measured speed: 215 km/h
